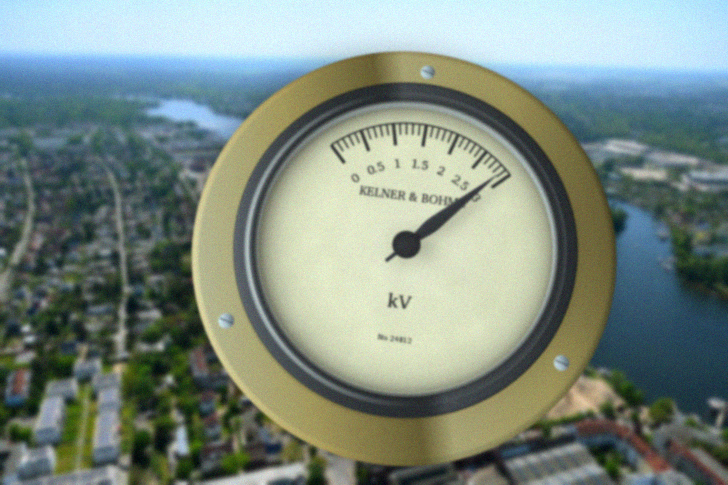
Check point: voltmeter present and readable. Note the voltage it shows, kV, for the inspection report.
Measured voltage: 2.9 kV
